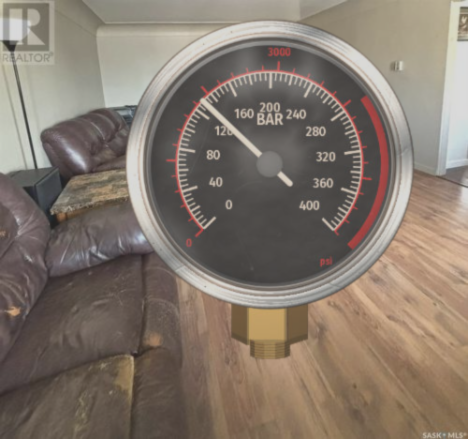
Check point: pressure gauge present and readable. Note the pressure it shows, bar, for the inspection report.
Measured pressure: 130 bar
